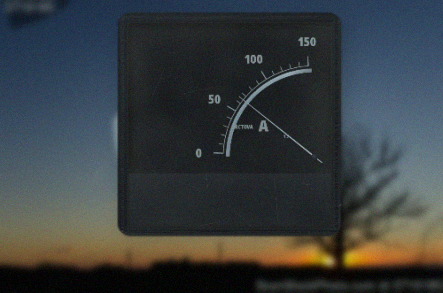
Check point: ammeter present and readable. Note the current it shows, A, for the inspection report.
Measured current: 65 A
